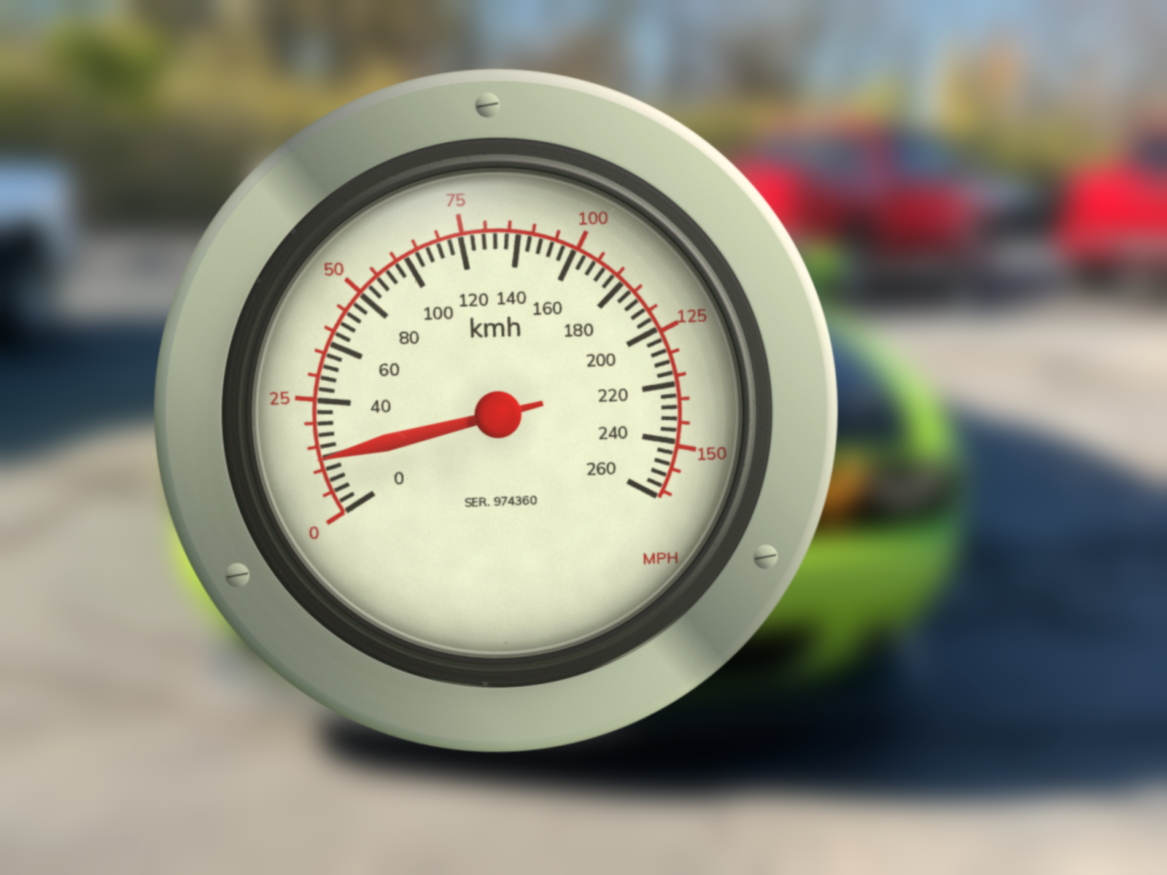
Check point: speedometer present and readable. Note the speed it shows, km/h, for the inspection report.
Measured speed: 20 km/h
